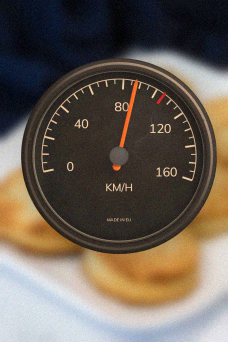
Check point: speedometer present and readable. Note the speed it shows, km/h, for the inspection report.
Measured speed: 87.5 km/h
